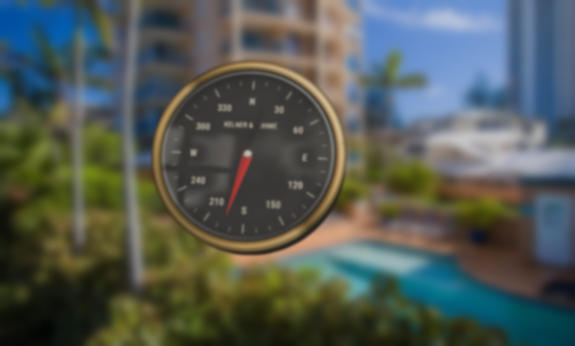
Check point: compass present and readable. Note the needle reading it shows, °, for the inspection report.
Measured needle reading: 195 °
